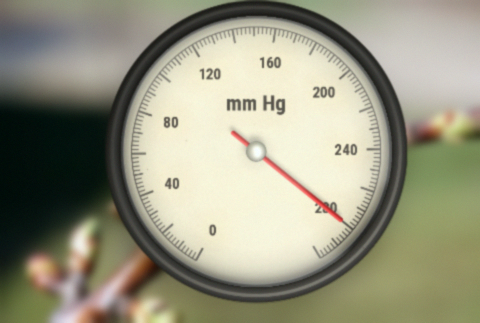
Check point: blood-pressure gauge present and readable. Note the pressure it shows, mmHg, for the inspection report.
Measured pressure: 280 mmHg
